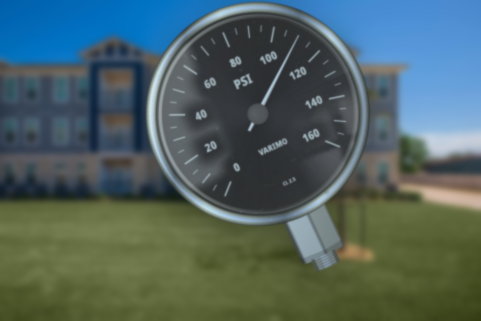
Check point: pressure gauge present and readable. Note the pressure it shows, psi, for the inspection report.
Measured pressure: 110 psi
